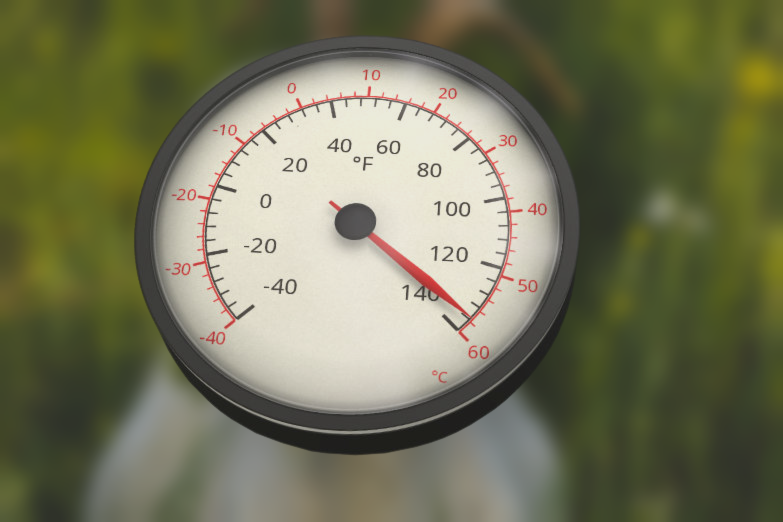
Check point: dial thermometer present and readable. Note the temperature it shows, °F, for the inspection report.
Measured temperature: 136 °F
